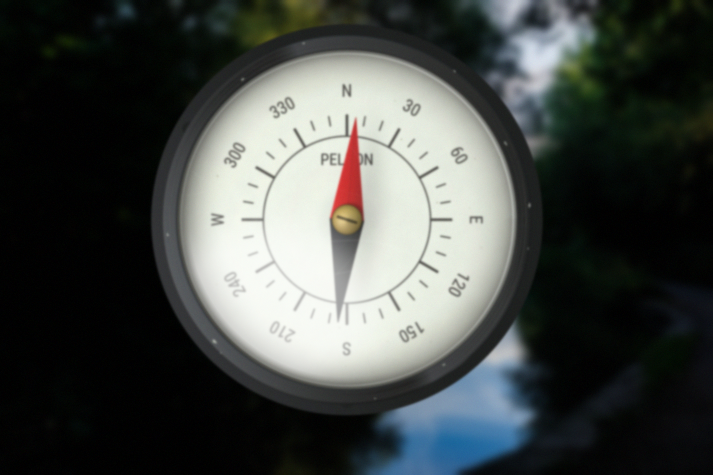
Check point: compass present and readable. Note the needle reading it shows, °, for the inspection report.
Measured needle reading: 5 °
